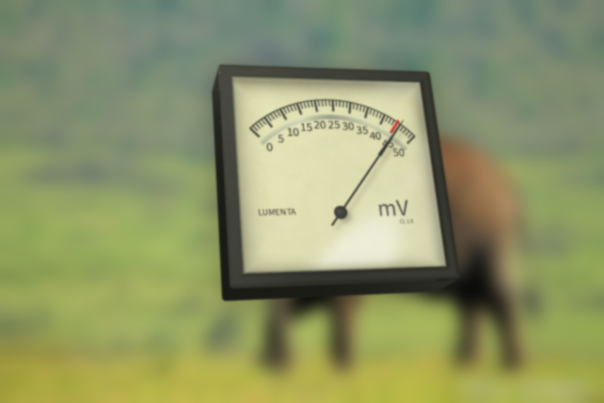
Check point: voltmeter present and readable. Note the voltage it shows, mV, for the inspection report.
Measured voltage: 45 mV
